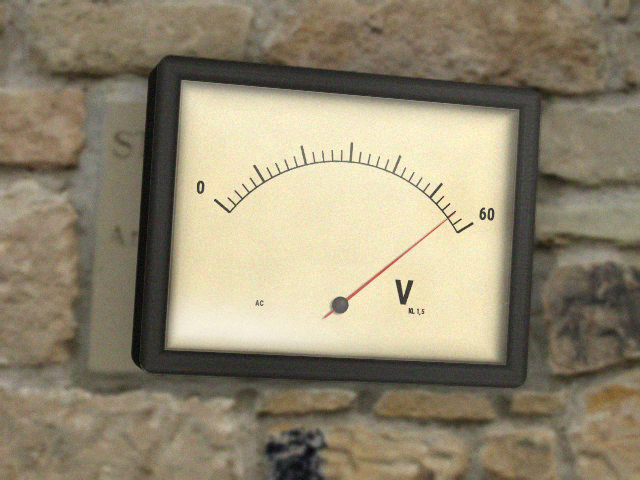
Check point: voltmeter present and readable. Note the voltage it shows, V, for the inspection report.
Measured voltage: 56 V
